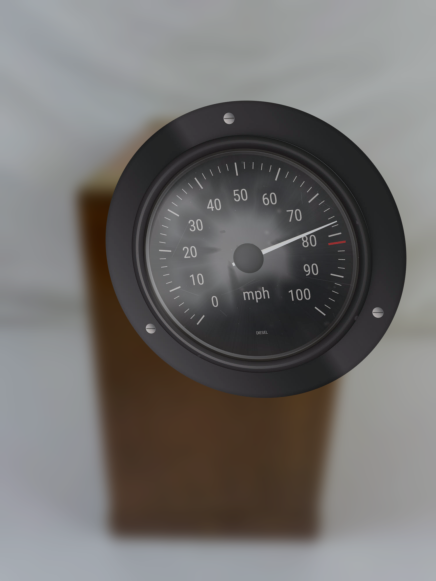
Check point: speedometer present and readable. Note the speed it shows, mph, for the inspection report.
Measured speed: 77 mph
